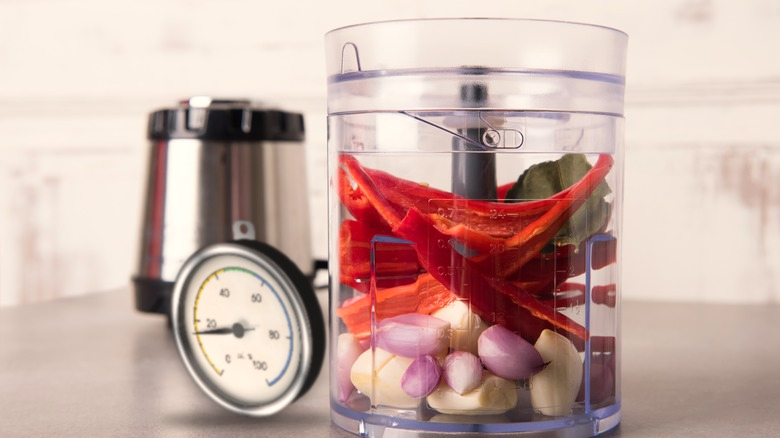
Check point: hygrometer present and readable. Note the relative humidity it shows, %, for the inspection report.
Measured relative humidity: 16 %
